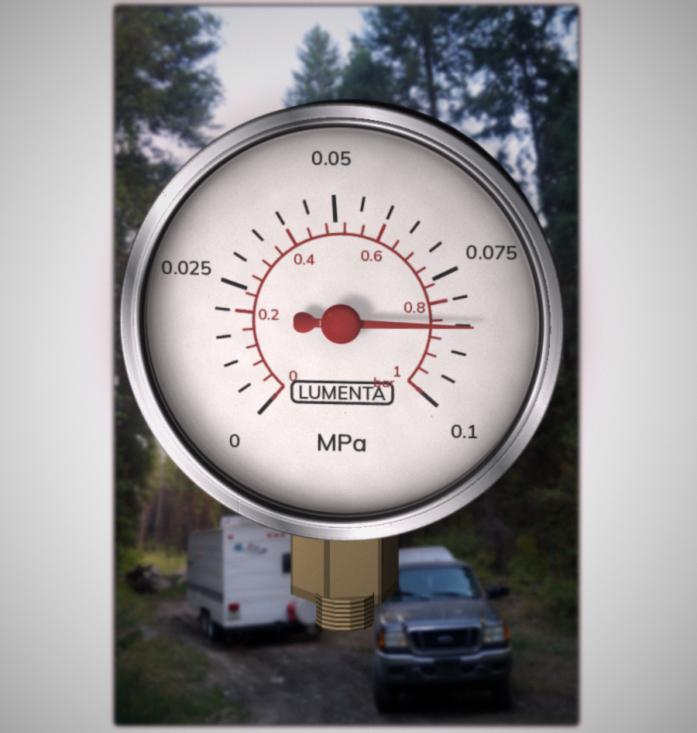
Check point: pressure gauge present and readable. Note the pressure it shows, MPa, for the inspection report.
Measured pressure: 0.085 MPa
